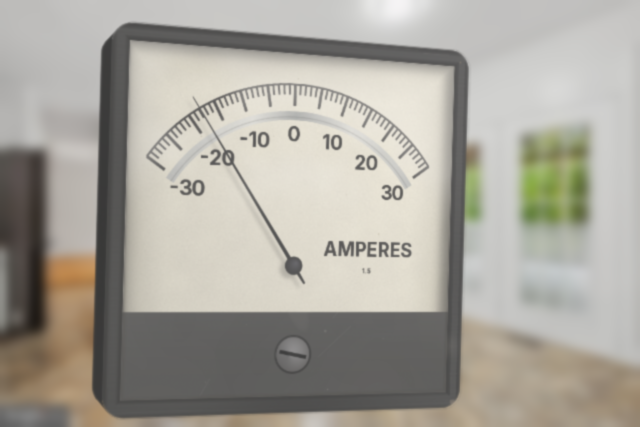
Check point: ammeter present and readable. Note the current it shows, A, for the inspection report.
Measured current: -18 A
